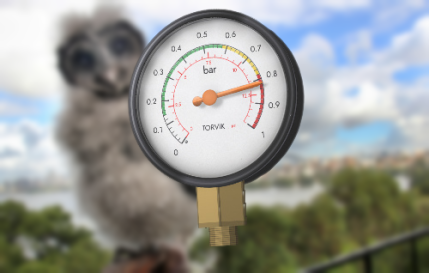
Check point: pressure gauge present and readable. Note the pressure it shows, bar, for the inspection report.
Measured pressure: 0.82 bar
